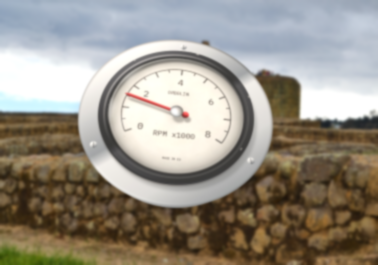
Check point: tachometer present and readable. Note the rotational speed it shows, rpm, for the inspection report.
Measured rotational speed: 1500 rpm
